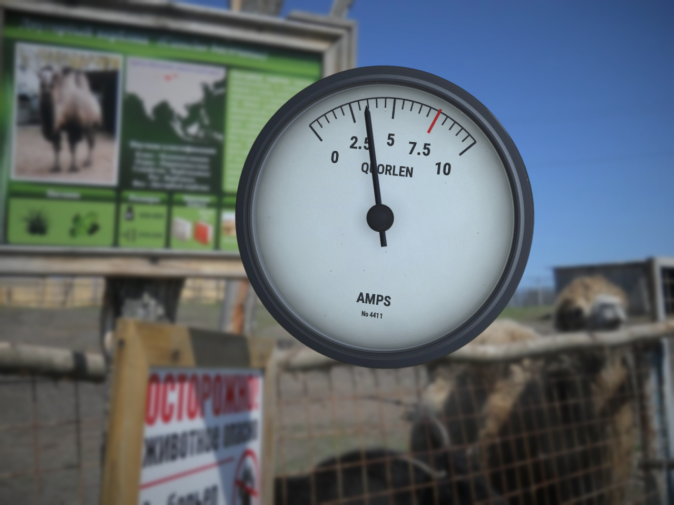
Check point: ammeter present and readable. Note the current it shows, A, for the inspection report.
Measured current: 3.5 A
